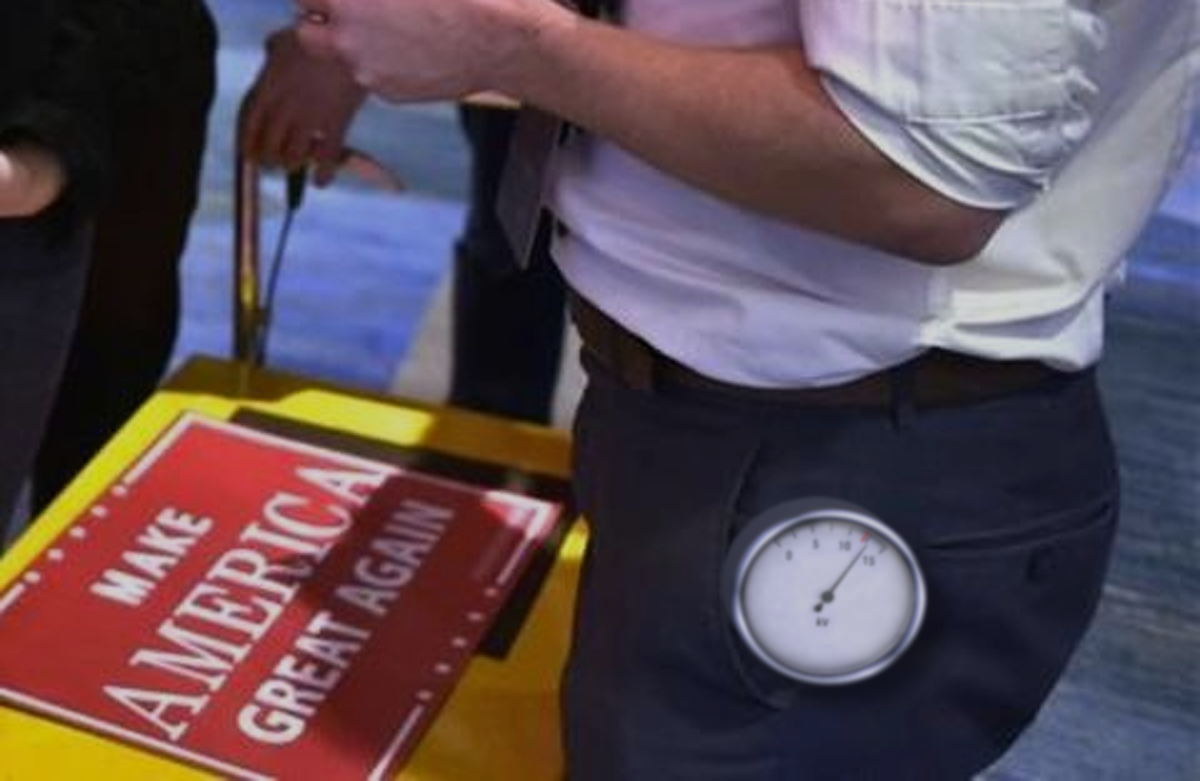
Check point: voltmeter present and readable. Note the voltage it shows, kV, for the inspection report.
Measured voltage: 12.5 kV
